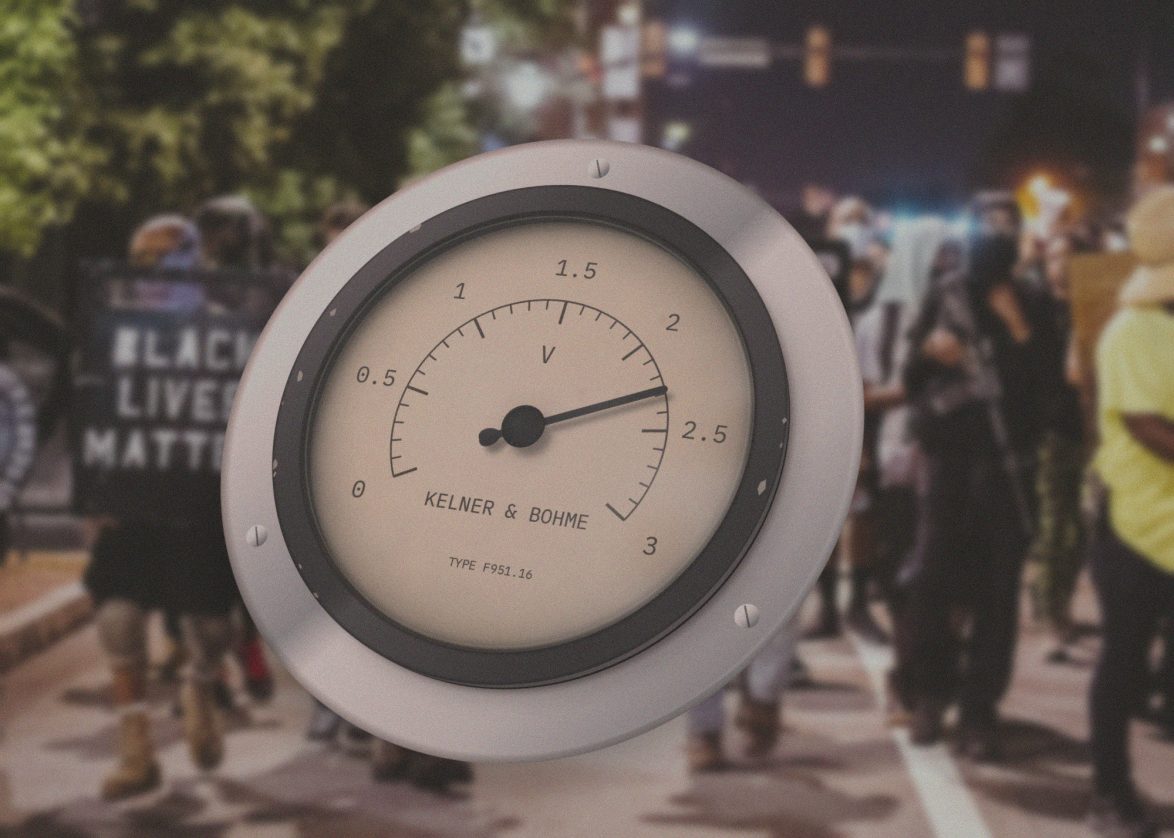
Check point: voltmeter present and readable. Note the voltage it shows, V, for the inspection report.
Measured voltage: 2.3 V
